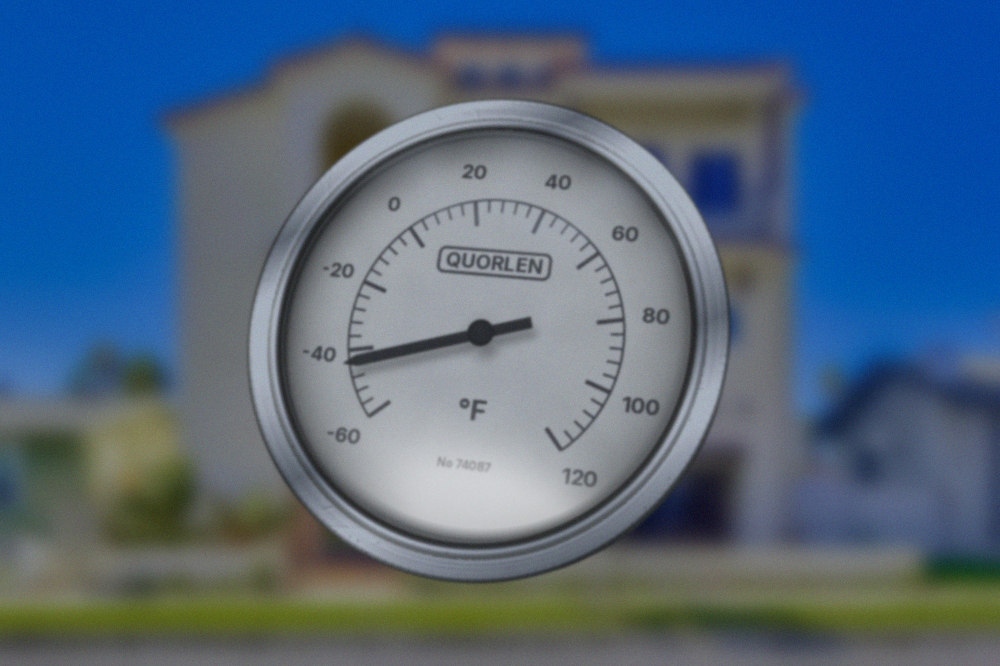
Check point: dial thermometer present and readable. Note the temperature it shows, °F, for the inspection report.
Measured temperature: -44 °F
